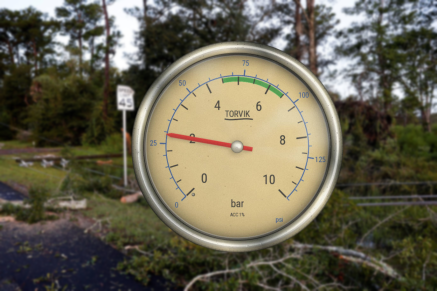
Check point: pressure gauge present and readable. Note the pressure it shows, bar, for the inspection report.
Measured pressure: 2 bar
